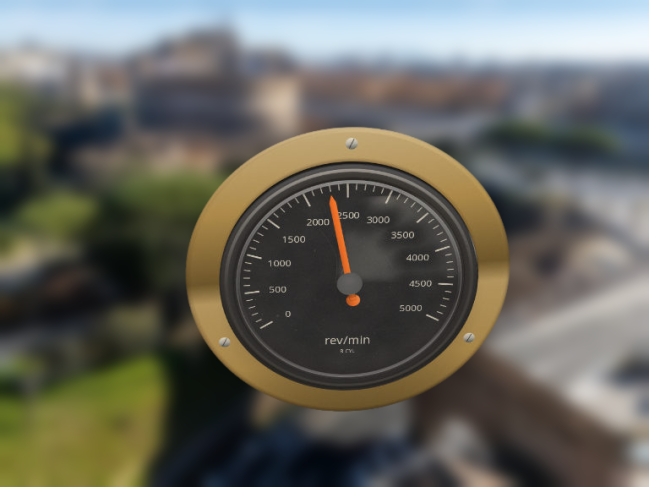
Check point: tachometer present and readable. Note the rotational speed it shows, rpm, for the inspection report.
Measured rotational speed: 2300 rpm
